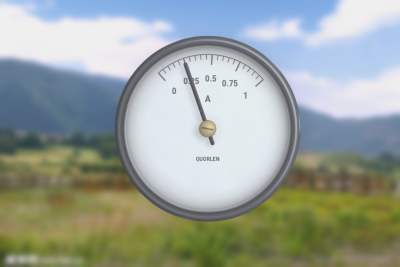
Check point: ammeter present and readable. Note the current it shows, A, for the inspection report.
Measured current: 0.25 A
